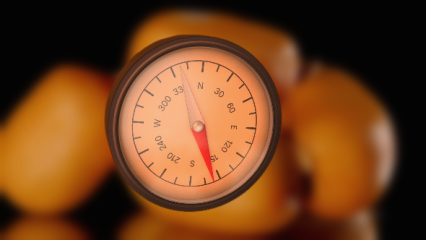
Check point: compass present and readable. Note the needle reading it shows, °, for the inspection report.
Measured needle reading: 157.5 °
